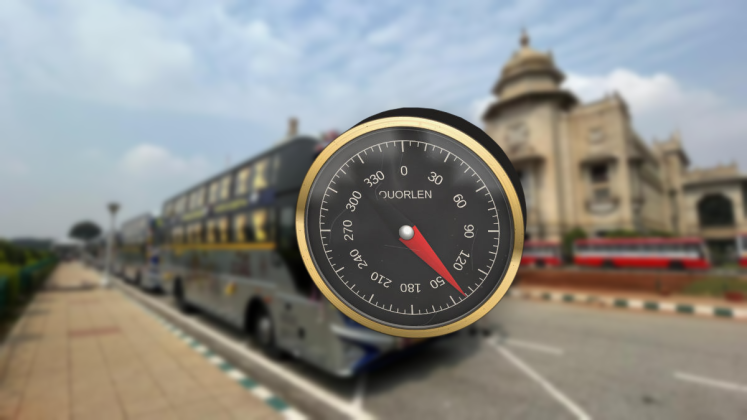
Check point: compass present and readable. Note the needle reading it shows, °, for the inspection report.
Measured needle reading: 140 °
